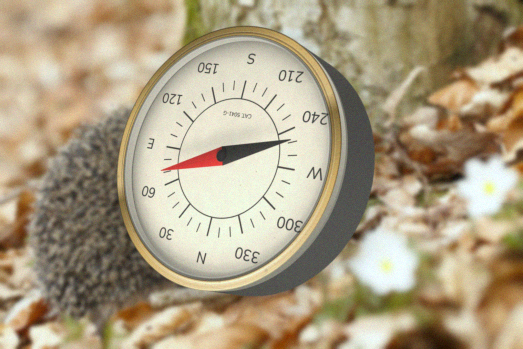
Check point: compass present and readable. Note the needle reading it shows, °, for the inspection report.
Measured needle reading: 70 °
